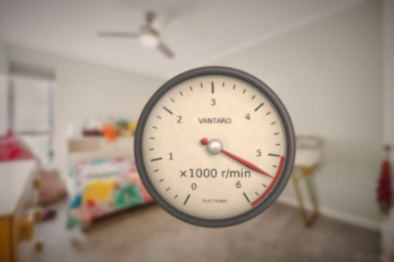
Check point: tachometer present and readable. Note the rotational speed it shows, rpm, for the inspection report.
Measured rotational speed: 5400 rpm
